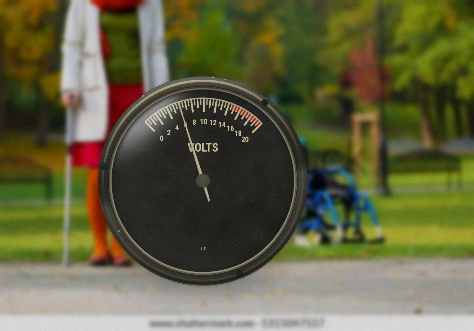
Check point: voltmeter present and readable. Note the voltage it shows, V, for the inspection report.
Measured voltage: 6 V
